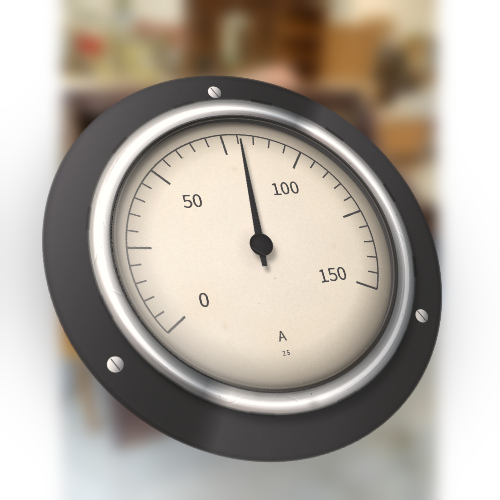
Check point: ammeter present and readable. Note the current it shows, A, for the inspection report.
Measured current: 80 A
